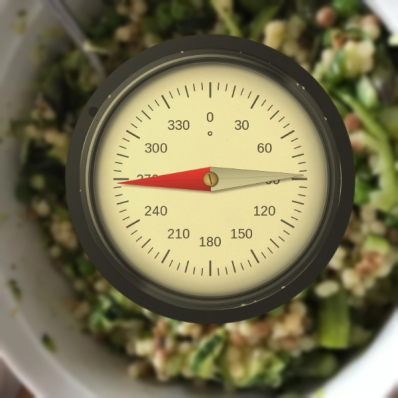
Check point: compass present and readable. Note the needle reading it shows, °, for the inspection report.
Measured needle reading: 267.5 °
